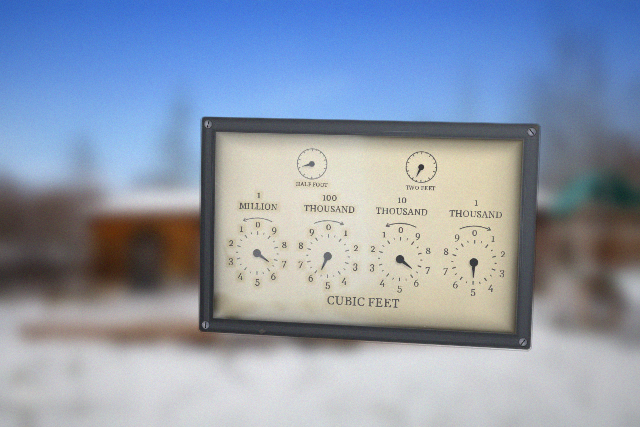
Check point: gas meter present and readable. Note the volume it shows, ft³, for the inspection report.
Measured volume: 656500 ft³
